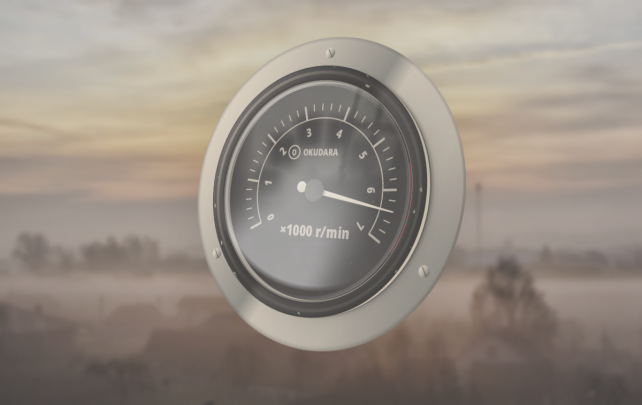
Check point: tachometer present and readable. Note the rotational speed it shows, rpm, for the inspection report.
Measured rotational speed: 6400 rpm
